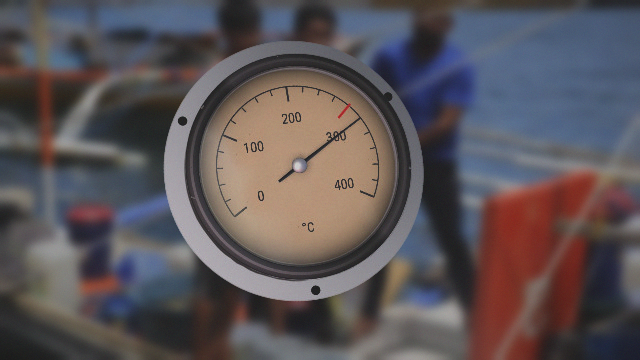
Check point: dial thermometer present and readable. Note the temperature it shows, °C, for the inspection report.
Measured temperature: 300 °C
